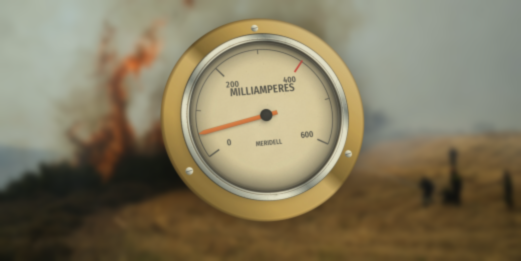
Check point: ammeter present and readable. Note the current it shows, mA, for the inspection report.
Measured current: 50 mA
